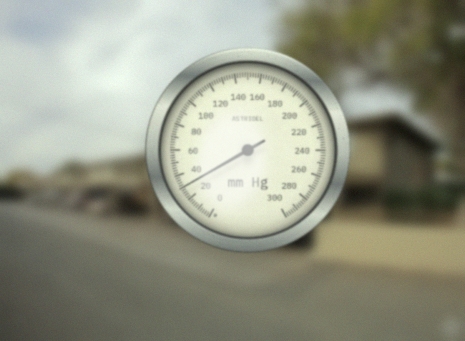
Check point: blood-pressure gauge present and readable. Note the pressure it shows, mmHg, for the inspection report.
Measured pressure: 30 mmHg
